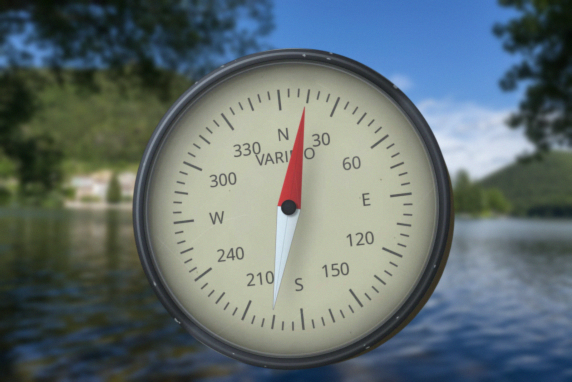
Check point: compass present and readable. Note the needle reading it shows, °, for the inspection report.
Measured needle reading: 15 °
